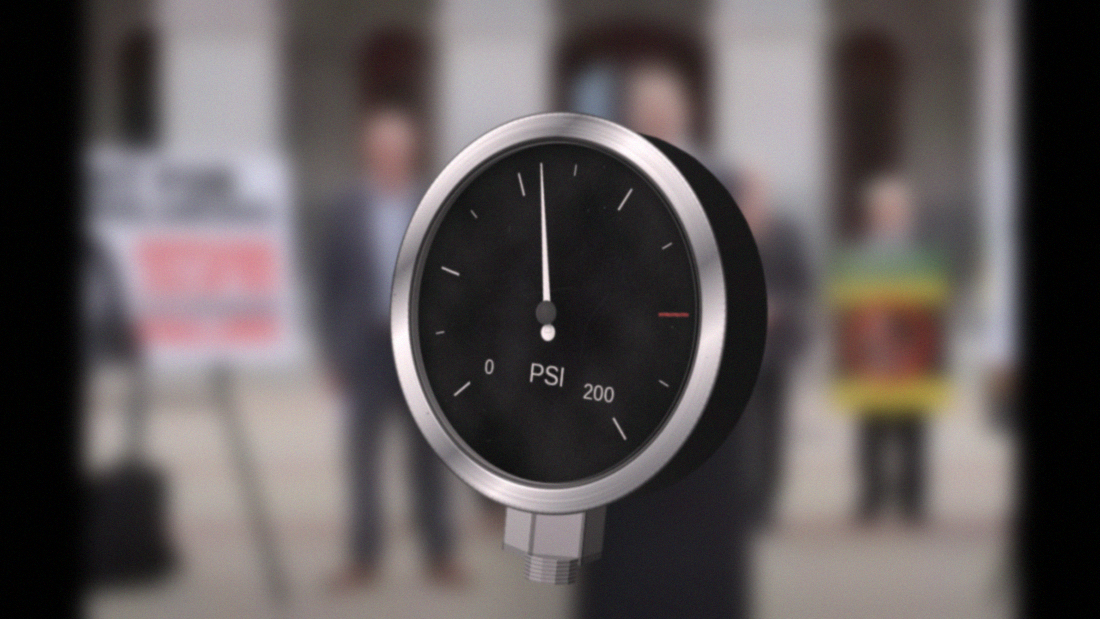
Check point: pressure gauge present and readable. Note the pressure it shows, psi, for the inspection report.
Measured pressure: 90 psi
